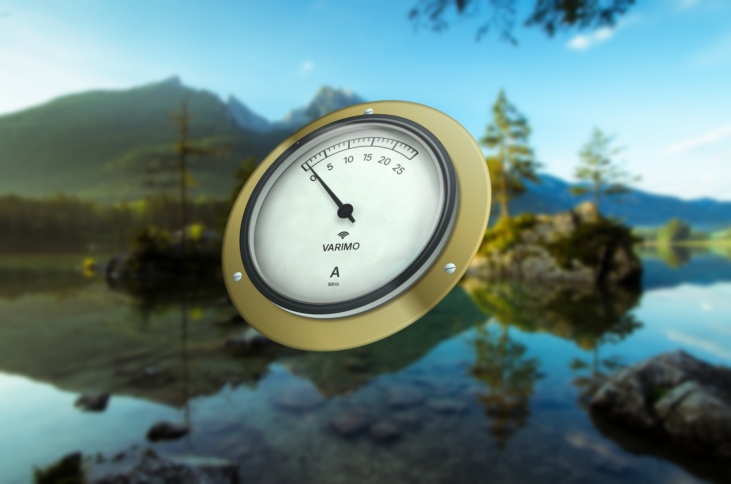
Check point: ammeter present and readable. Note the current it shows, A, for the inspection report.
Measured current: 1 A
